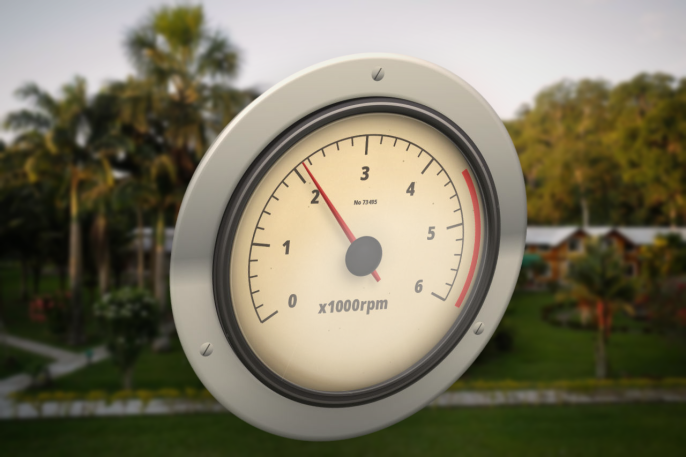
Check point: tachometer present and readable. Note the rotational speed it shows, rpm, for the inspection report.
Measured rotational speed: 2100 rpm
